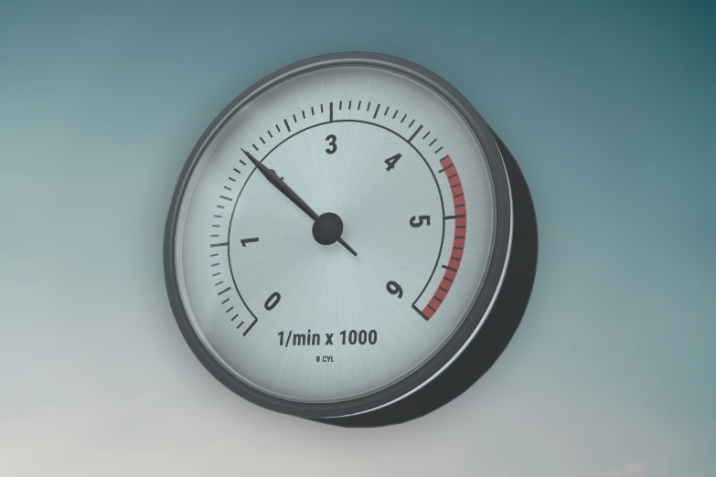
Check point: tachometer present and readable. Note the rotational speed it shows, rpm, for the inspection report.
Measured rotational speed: 2000 rpm
